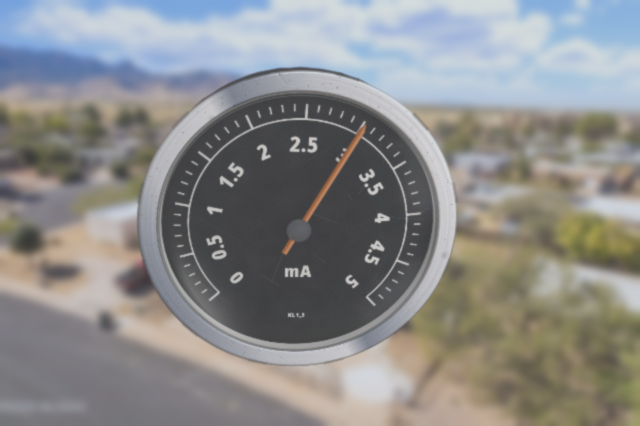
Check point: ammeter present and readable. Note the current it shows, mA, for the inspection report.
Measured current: 3 mA
